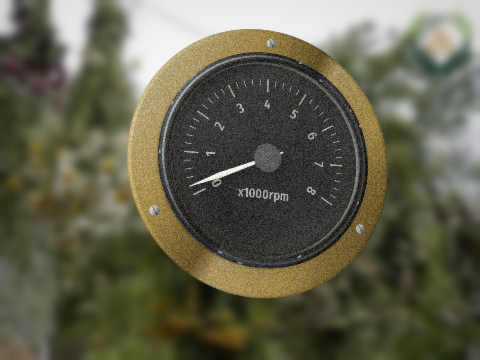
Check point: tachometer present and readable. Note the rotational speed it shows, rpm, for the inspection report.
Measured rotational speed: 200 rpm
